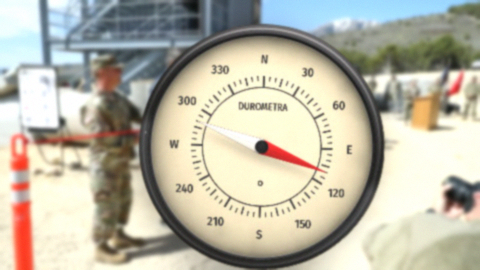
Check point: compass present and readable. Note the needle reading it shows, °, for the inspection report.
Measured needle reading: 110 °
